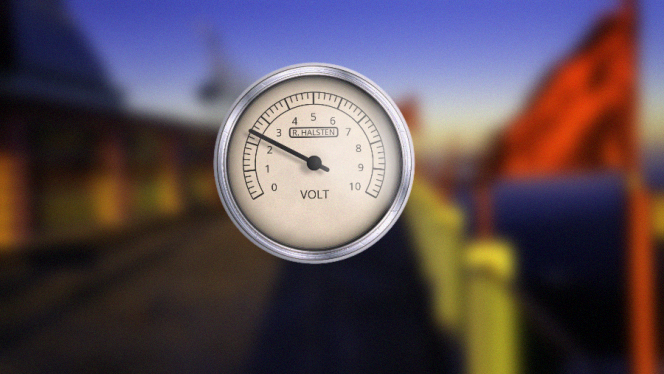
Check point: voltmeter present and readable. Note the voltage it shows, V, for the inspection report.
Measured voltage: 2.4 V
